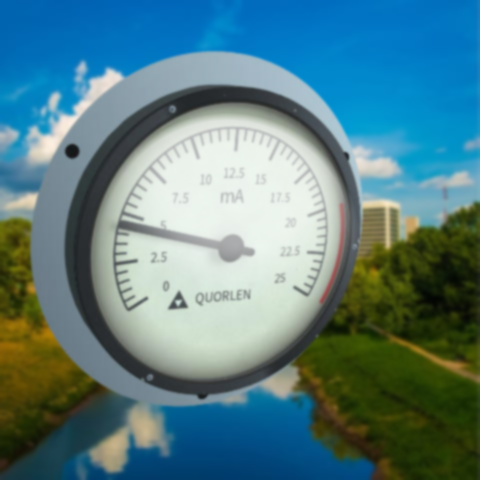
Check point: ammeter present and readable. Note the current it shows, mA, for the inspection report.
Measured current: 4.5 mA
